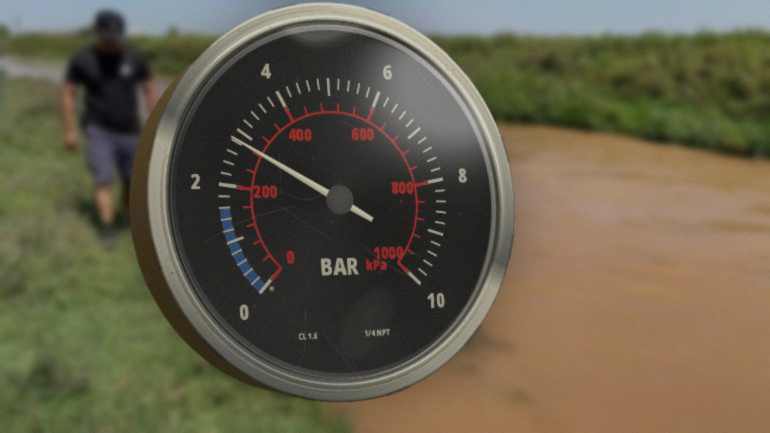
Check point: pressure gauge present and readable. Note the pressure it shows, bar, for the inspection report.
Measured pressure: 2.8 bar
